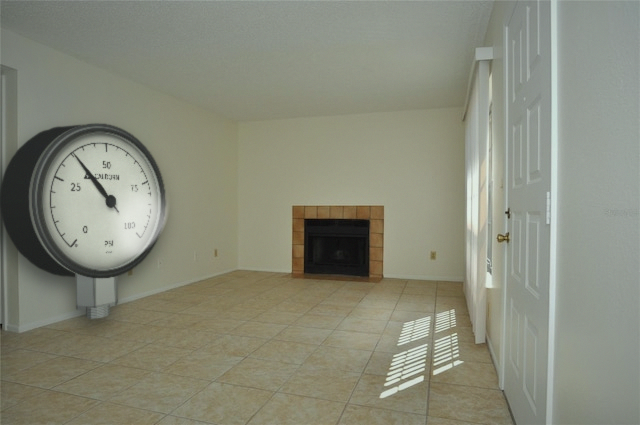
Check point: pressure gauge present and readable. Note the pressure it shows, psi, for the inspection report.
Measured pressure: 35 psi
